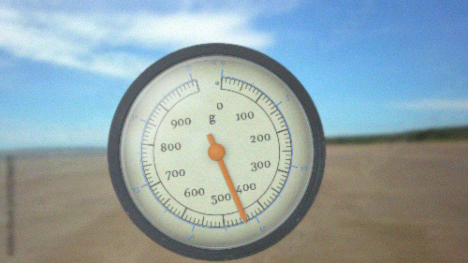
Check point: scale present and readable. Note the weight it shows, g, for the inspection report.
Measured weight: 450 g
